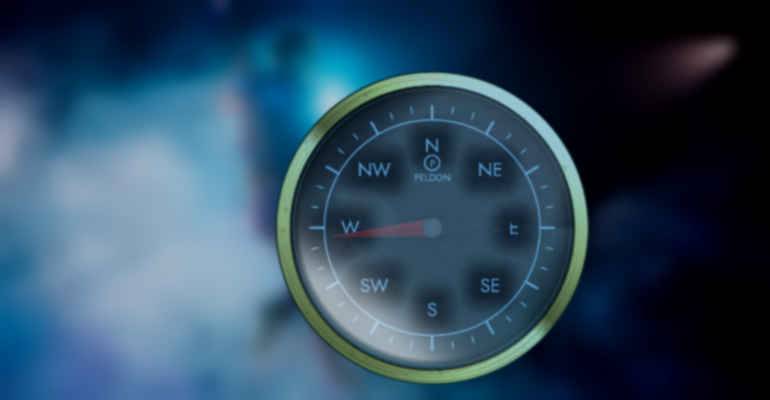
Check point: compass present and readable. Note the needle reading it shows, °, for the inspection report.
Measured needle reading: 265 °
